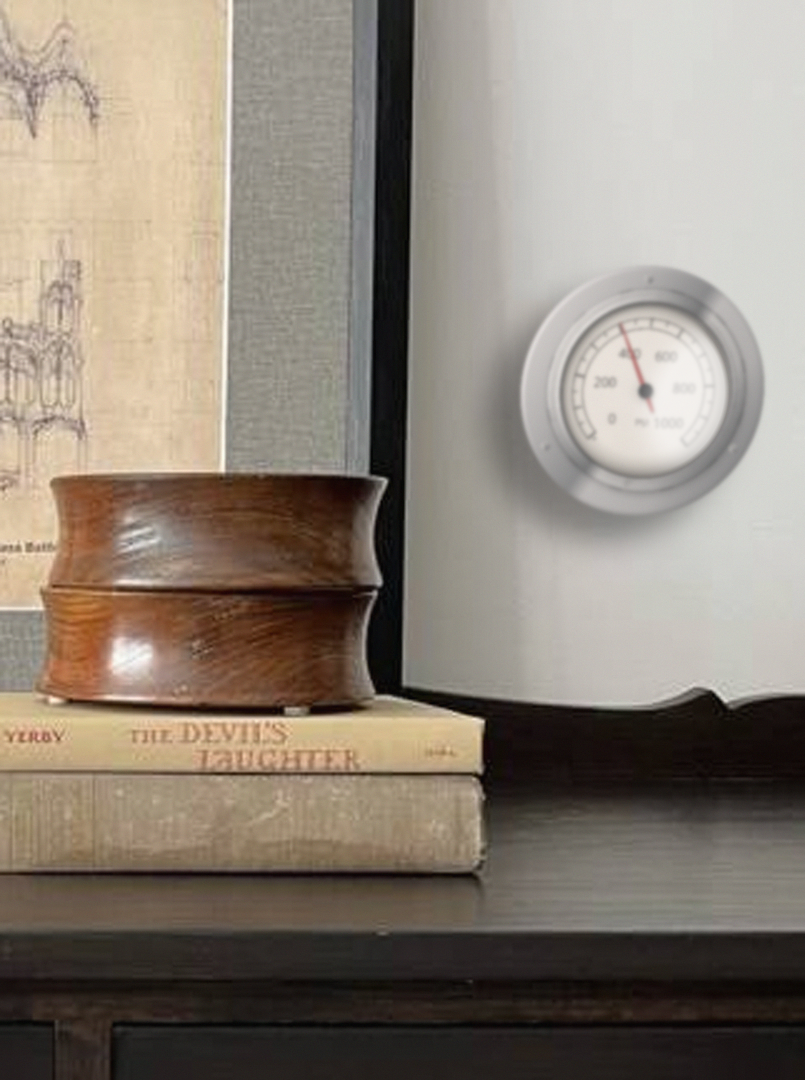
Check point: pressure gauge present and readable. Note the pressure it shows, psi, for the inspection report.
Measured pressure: 400 psi
